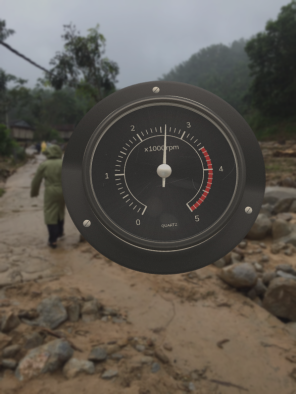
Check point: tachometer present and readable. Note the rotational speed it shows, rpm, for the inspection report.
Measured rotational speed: 2600 rpm
